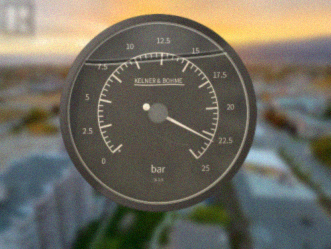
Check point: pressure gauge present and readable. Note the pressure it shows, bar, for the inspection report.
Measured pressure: 23 bar
